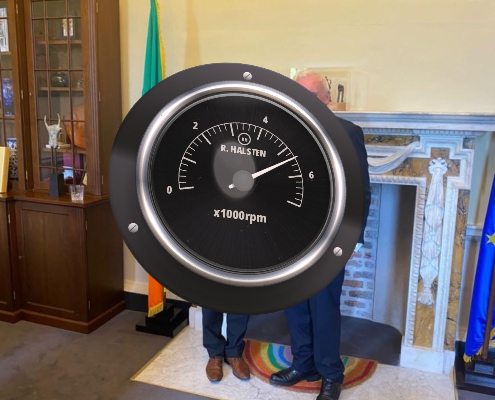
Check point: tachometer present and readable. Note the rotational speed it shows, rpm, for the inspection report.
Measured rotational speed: 5400 rpm
